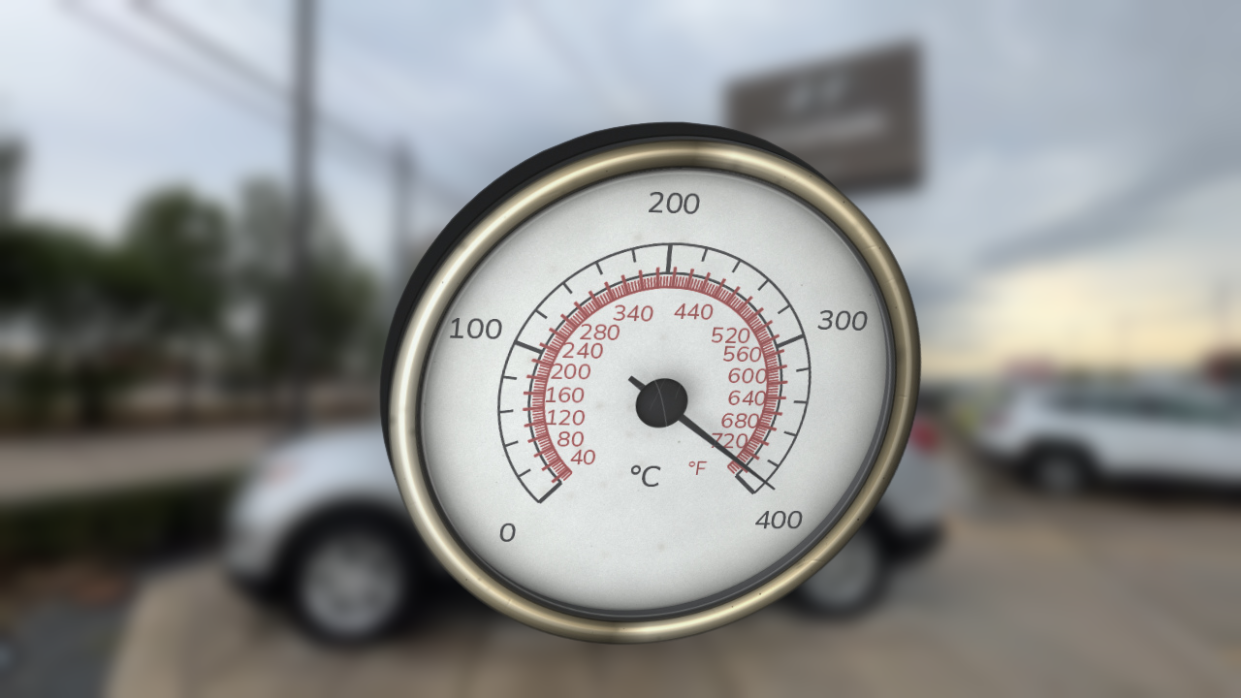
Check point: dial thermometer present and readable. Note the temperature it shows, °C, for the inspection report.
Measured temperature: 390 °C
